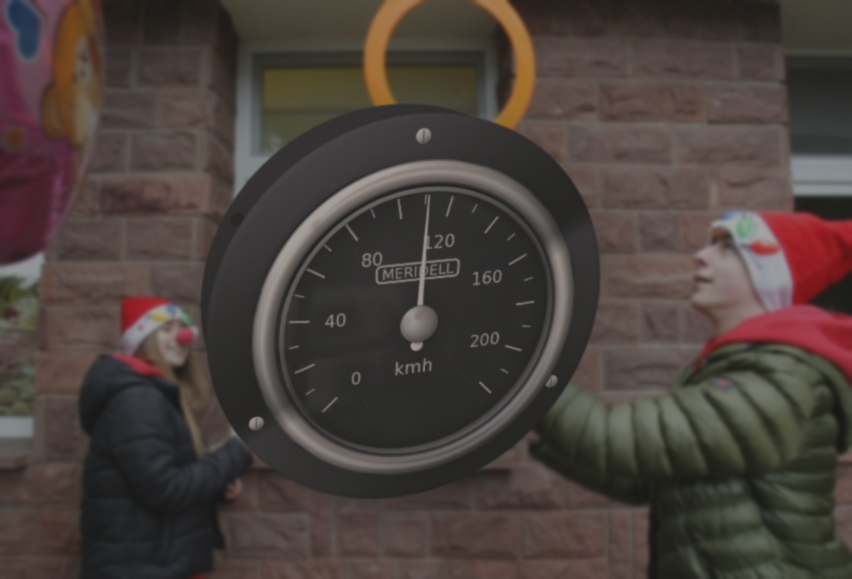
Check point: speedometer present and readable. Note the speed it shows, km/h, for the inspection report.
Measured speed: 110 km/h
